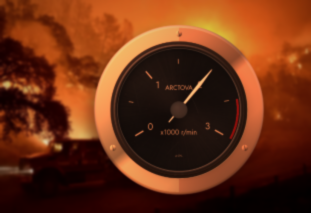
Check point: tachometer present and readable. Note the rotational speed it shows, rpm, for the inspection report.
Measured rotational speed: 2000 rpm
